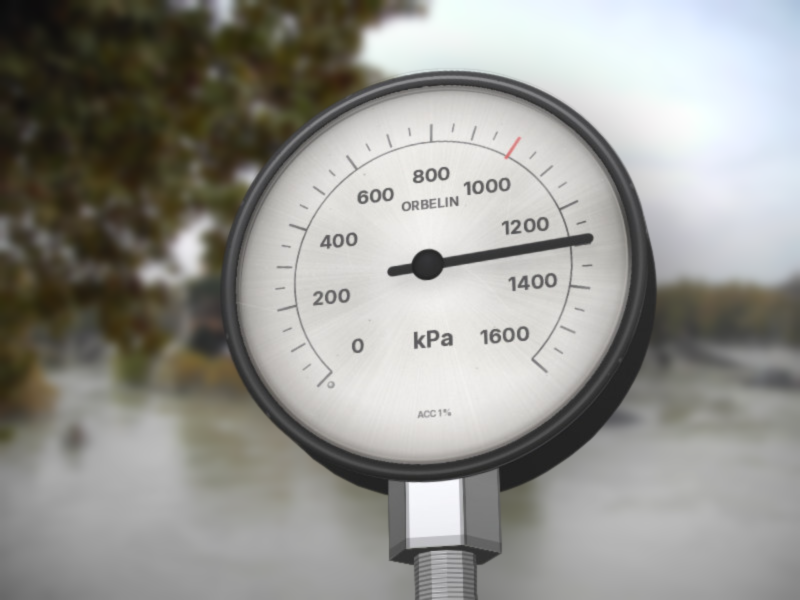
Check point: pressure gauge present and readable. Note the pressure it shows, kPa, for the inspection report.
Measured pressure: 1300 kPa
